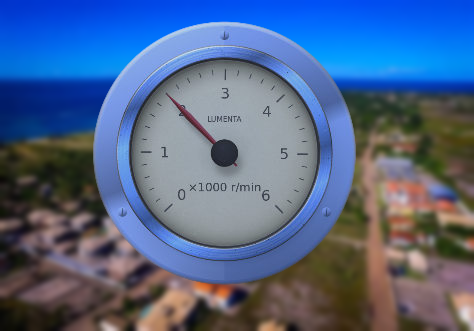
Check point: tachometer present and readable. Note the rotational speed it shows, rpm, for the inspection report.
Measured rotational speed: 2000 rpm
